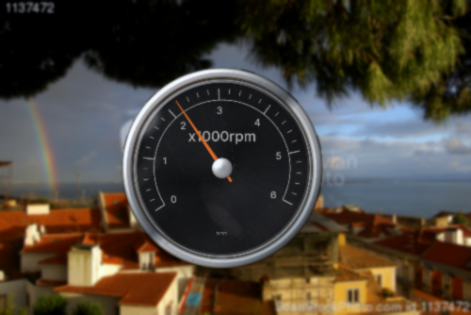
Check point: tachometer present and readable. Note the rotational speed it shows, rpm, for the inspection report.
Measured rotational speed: 2200 rpm
